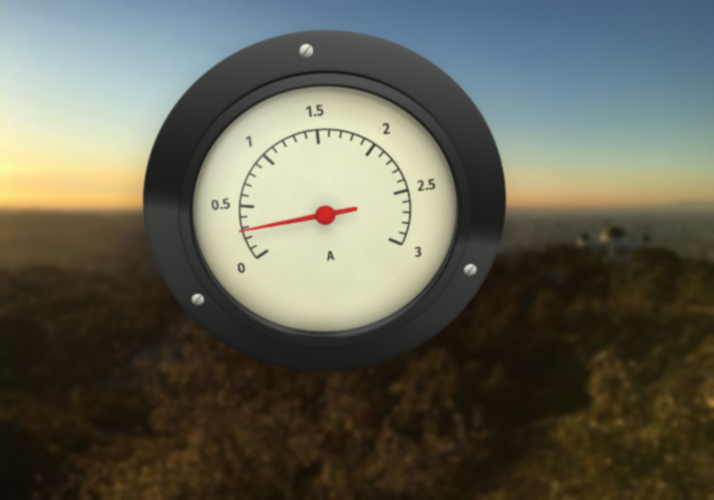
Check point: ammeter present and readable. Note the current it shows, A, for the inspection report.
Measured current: 0.3 A
